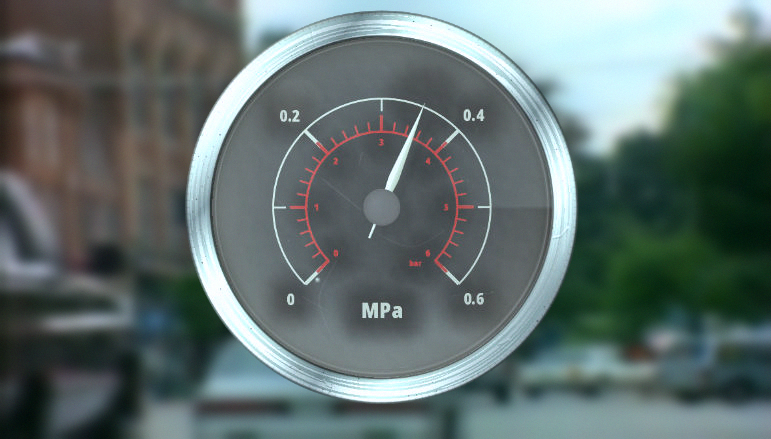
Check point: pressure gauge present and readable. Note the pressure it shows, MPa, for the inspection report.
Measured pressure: 0.35 MPa
